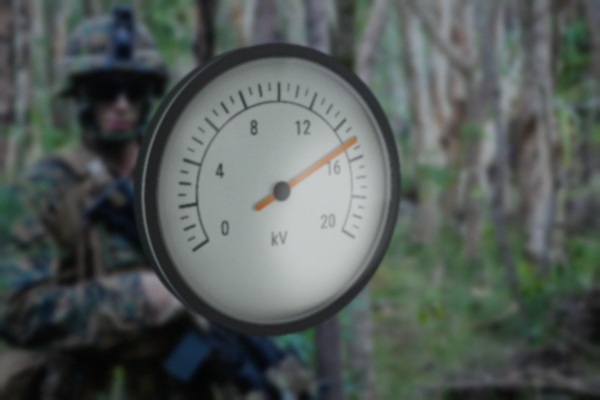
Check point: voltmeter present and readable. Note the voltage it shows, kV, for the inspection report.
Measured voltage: 15 kV
